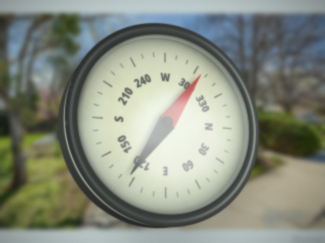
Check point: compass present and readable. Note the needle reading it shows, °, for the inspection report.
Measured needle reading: 305 °
